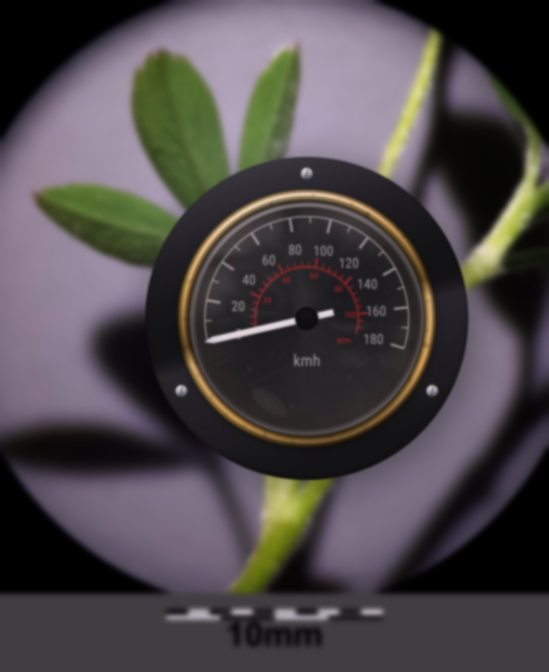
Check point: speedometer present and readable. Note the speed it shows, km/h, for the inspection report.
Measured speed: 0 km/h
